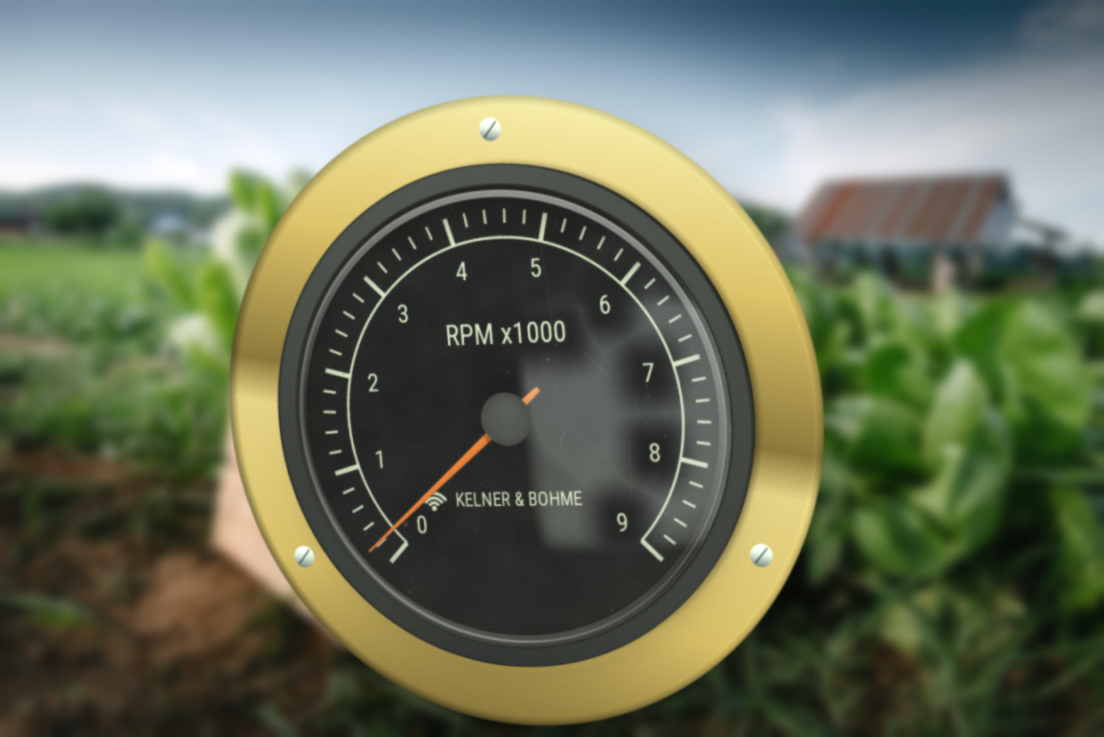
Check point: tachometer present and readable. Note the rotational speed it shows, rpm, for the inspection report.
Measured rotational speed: 200 rpm
